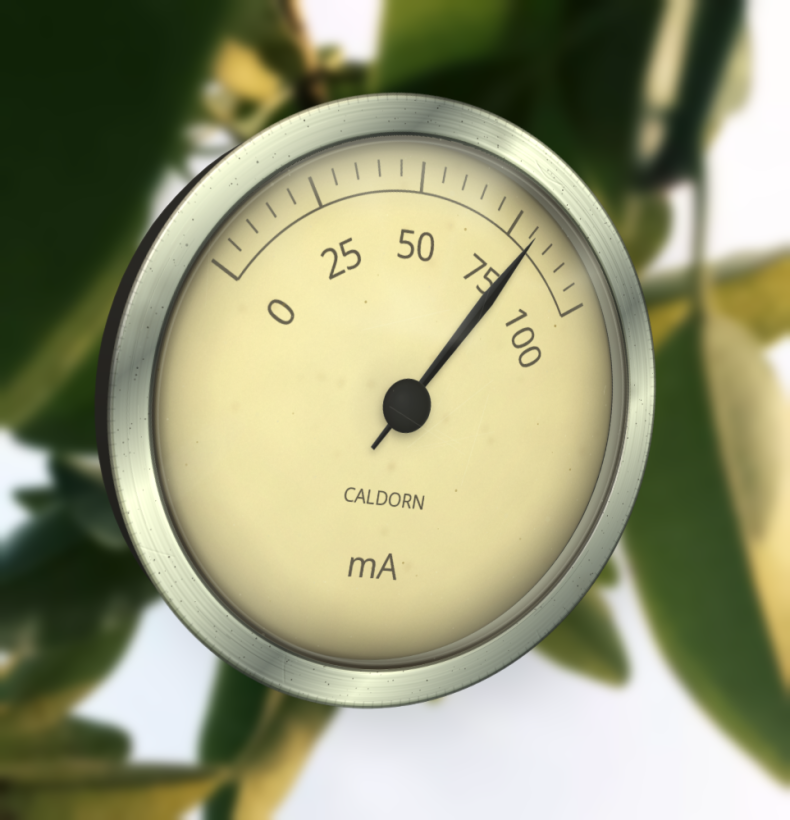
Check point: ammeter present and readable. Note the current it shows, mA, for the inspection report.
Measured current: 80 mA
